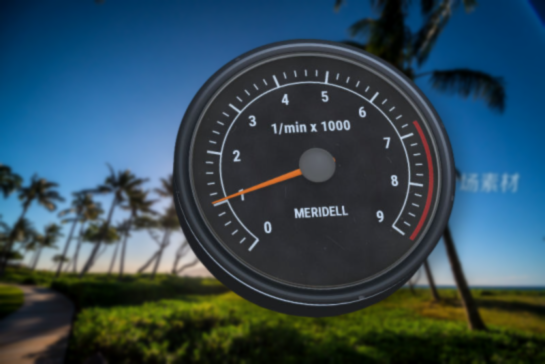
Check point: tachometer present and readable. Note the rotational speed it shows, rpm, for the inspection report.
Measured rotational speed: 1000 rpm
